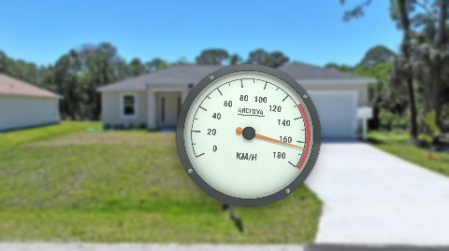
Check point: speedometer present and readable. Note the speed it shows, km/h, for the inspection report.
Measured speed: 165 km/h
